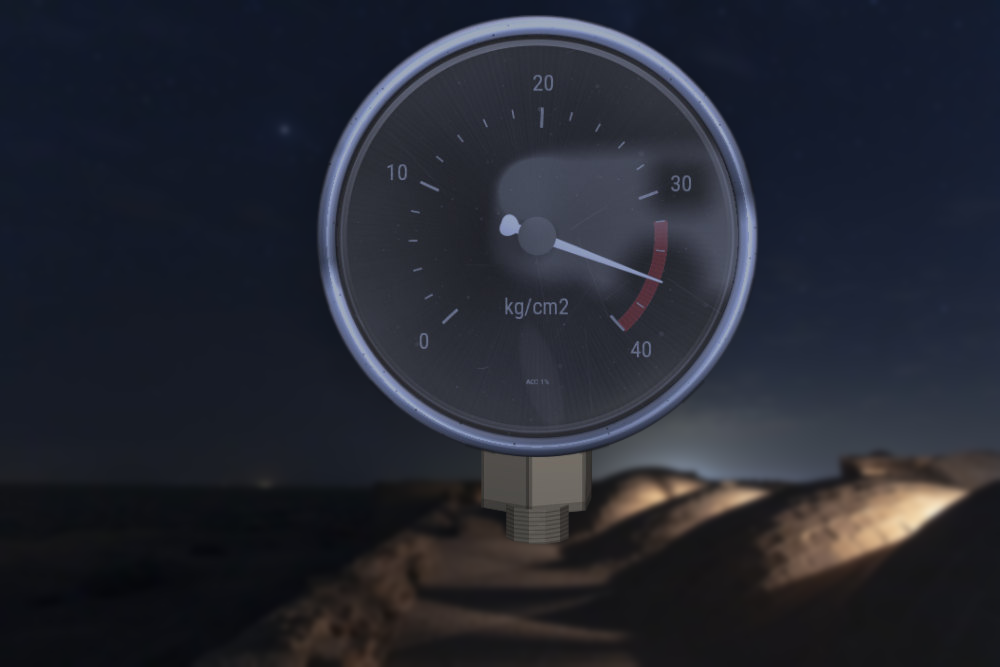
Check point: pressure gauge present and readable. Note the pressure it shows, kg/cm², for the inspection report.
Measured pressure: 36 kg/cm²
